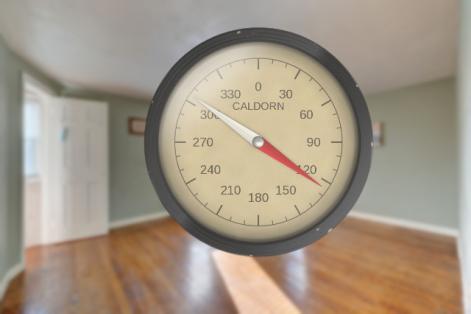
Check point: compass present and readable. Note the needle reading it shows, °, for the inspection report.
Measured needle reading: 125 °
